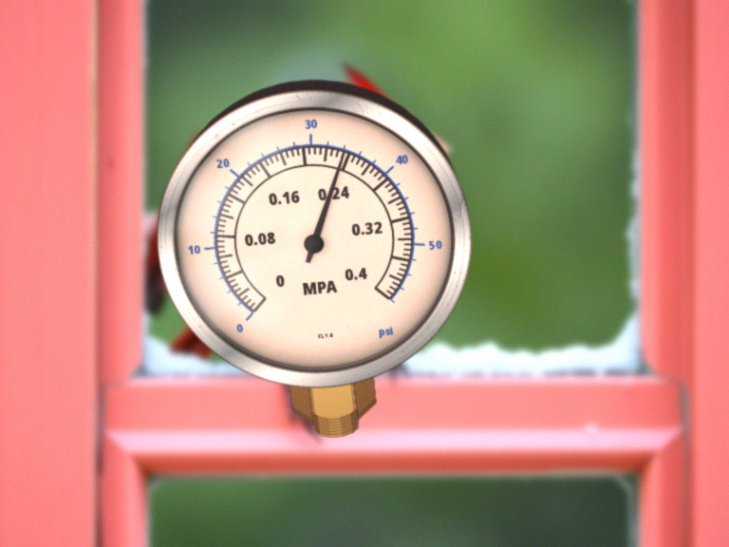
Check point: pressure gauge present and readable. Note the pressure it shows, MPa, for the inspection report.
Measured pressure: 0.235 MPa
